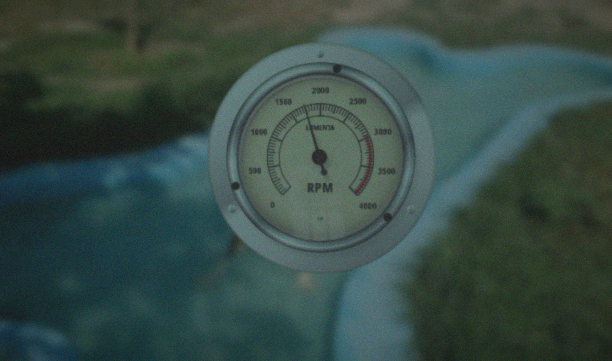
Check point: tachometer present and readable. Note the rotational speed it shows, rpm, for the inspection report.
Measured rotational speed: 1750 rpm
